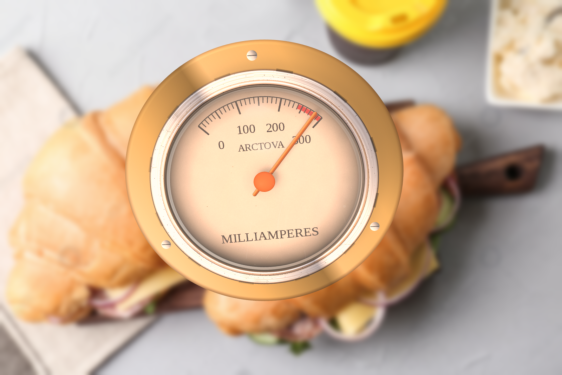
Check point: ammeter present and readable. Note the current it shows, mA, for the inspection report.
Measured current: 280 mA
